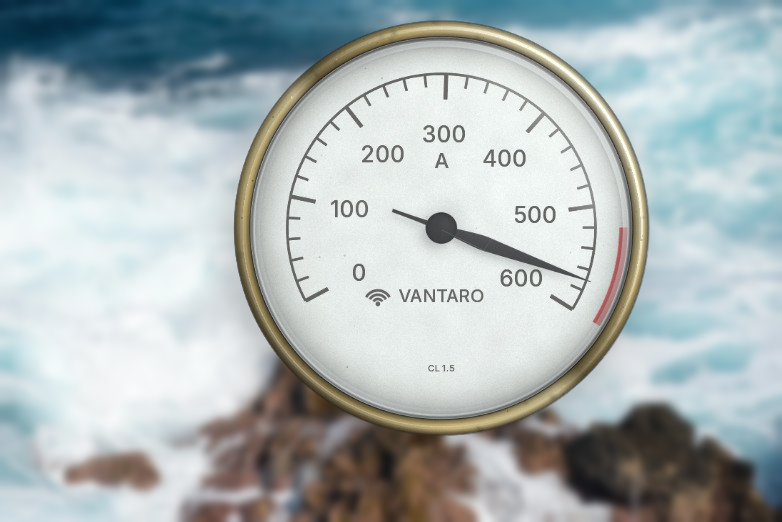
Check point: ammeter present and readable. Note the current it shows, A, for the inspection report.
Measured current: 570 A
